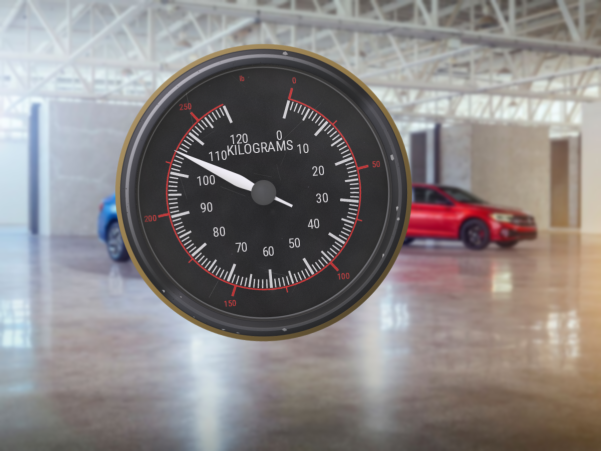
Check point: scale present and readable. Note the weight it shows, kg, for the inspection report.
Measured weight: 105 kg
